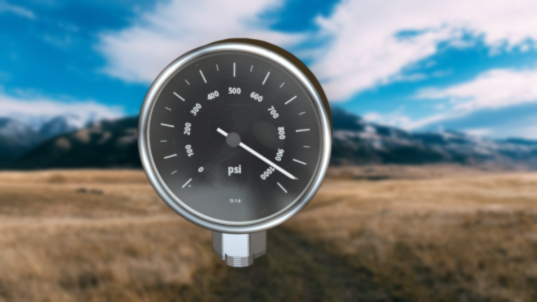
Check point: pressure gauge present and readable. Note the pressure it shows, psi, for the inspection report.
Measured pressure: 950 psi
